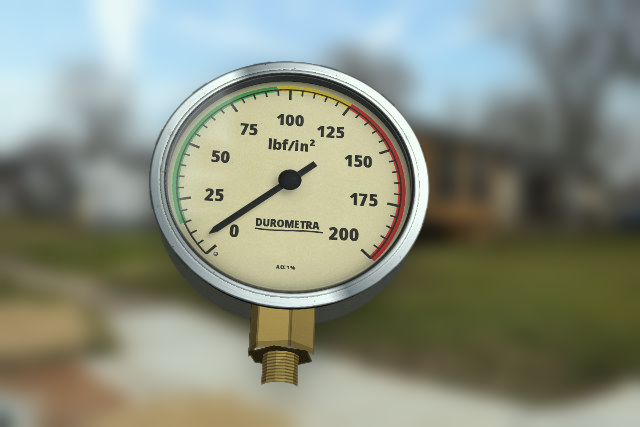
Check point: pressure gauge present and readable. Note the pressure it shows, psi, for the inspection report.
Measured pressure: 5 psi
